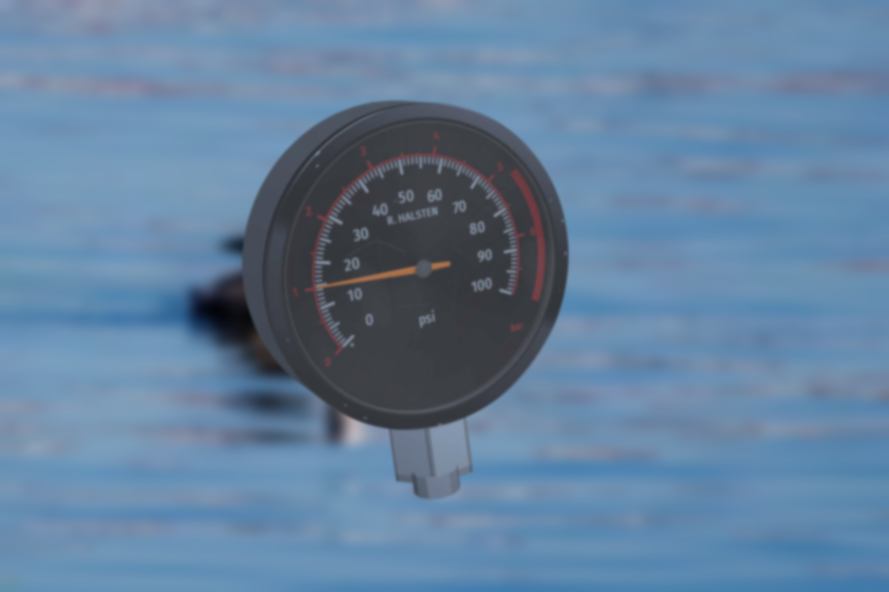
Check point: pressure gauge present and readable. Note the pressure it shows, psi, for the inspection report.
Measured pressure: 15 psi
